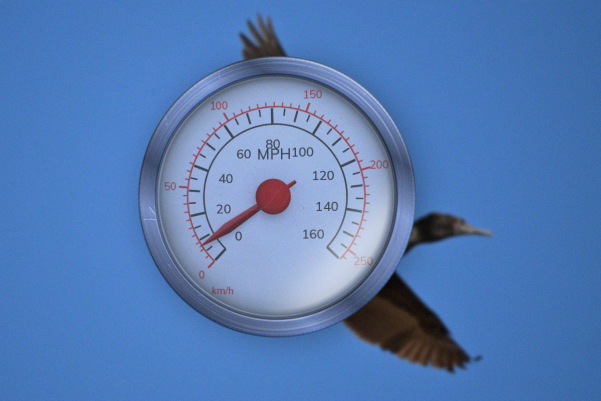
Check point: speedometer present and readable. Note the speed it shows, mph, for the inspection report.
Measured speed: 7.5 mph
